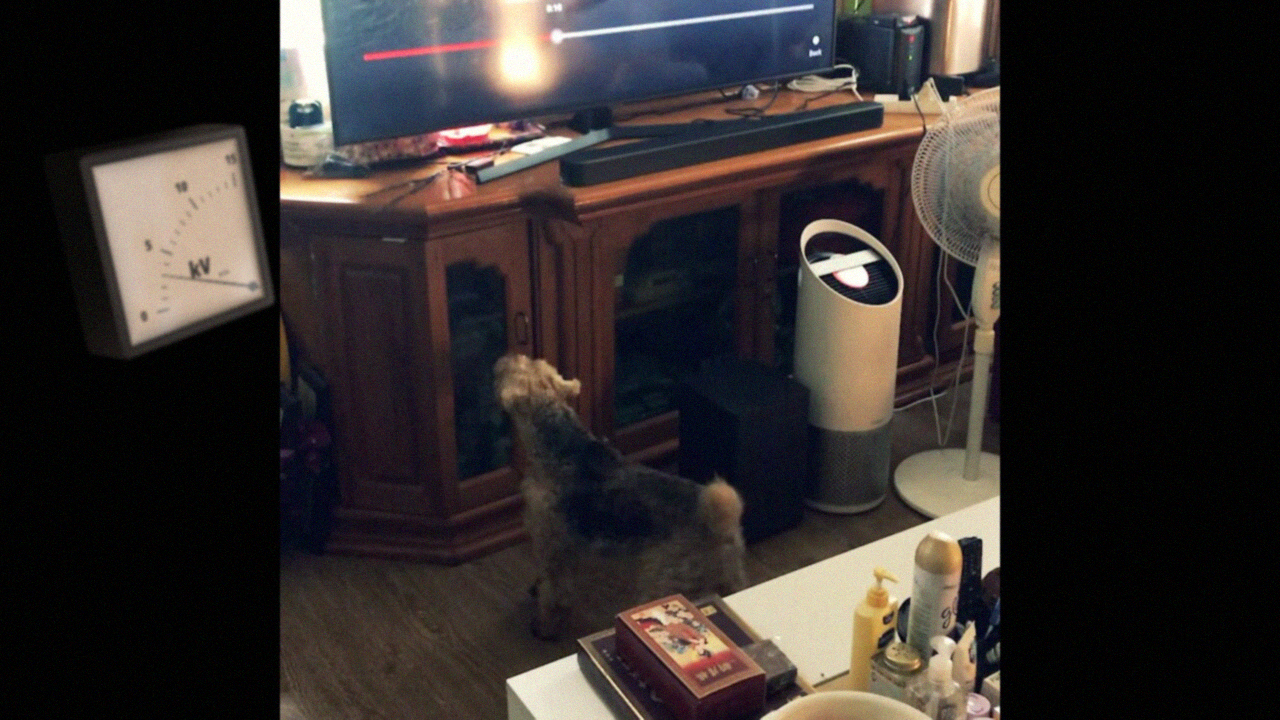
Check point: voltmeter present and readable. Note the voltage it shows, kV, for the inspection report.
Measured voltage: 3 kV
